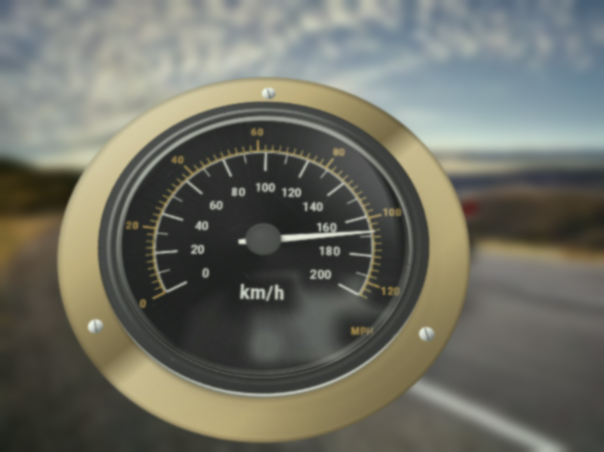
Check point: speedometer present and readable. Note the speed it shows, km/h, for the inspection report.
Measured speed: 170 km/h
